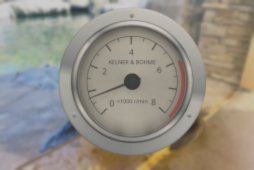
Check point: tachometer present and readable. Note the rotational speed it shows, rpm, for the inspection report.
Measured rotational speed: 750 rpm
